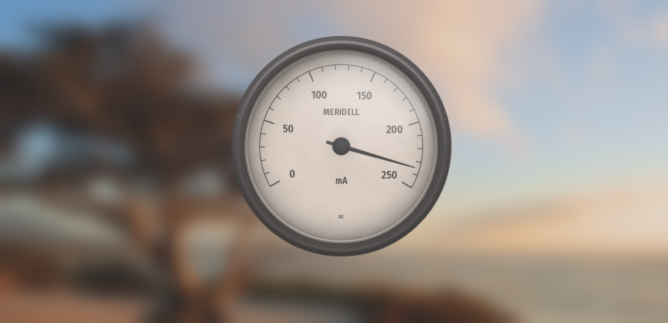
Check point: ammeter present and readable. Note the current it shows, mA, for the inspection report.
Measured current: 235 mA
